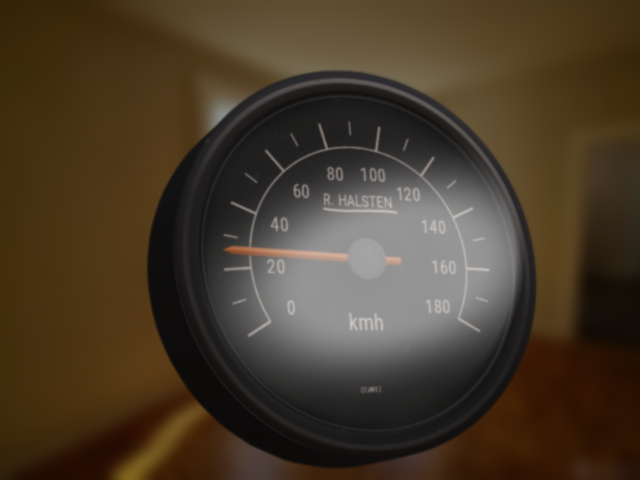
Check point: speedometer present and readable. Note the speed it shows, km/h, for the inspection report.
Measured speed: 25 km/h
